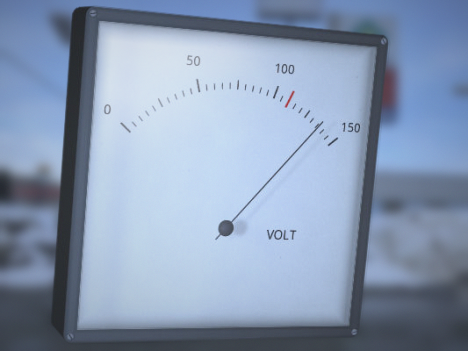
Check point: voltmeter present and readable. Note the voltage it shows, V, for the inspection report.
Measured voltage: 135 V
